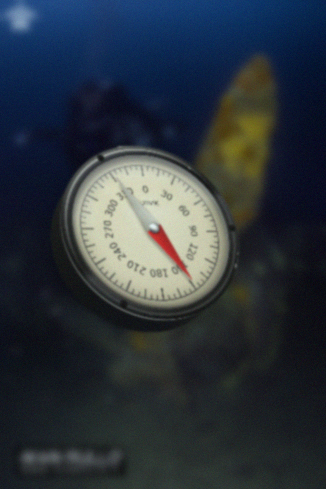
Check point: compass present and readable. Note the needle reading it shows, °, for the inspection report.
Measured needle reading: 150 °
